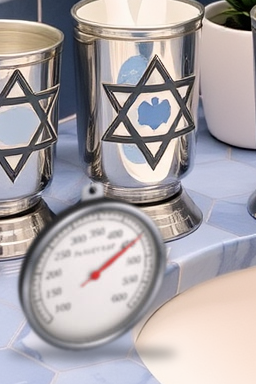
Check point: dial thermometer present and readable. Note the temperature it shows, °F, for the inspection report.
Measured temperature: 450 °F
